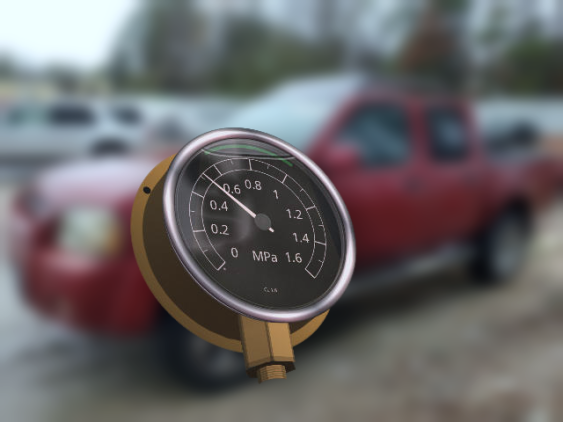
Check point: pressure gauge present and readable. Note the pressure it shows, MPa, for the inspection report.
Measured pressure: 0.5 MPa
